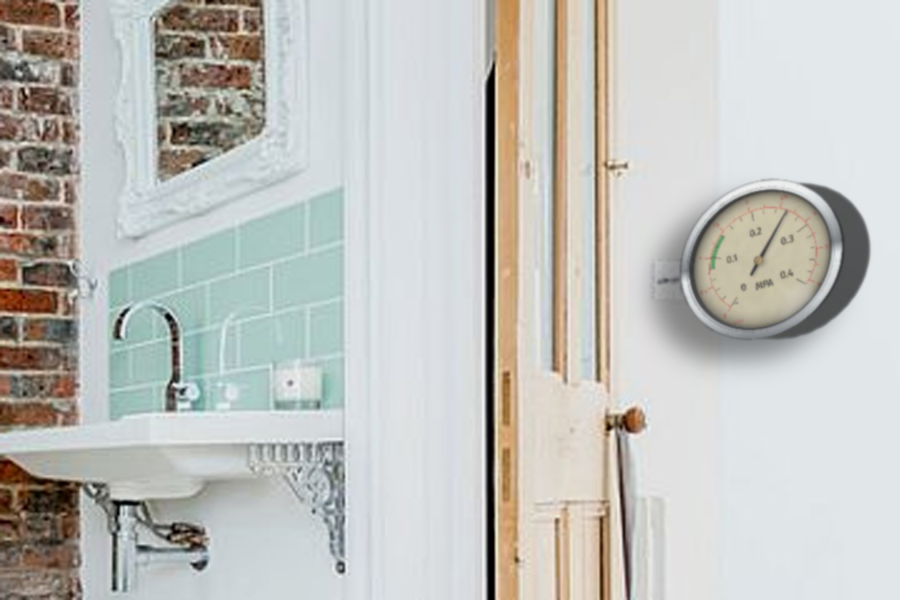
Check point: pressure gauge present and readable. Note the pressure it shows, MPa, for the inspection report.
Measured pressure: 0.26 MPa
